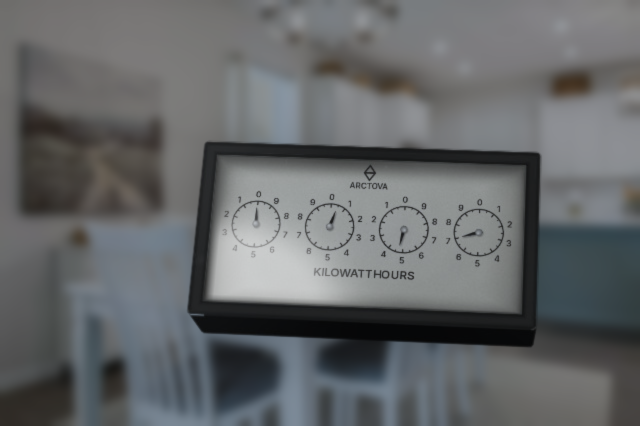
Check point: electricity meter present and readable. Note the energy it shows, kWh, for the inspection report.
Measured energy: 47 kWh
